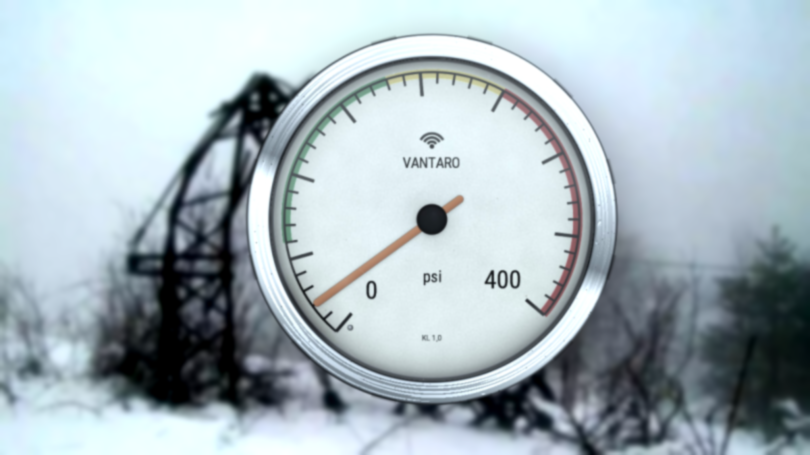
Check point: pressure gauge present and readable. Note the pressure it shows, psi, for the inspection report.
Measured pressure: 20 psi
